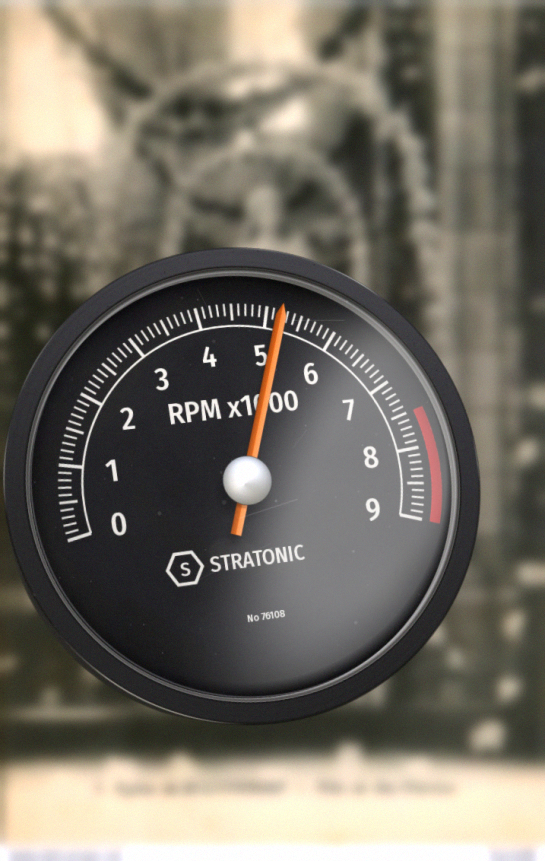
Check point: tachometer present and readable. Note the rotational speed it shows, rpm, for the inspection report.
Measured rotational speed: 5200 rpm
